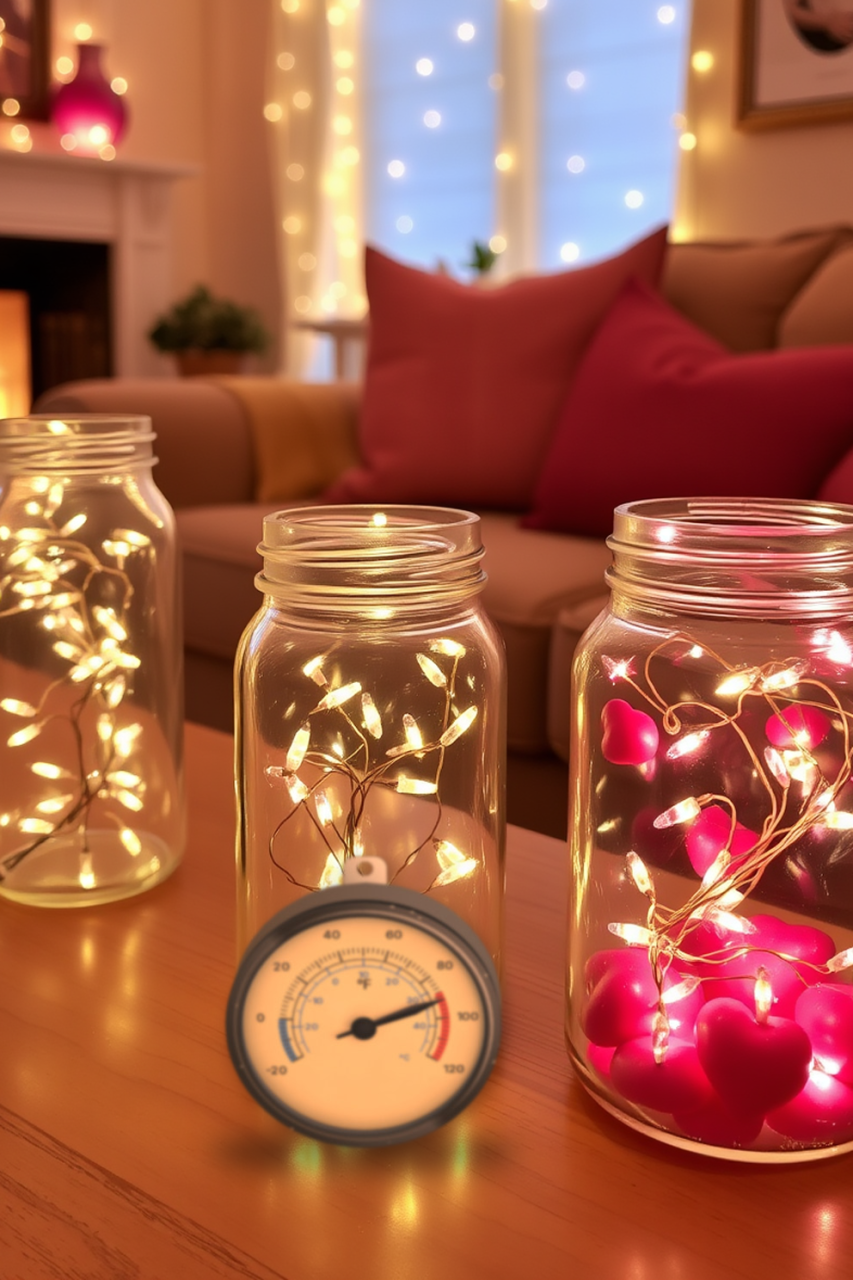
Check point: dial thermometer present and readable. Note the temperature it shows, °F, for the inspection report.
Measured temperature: 90 °F
